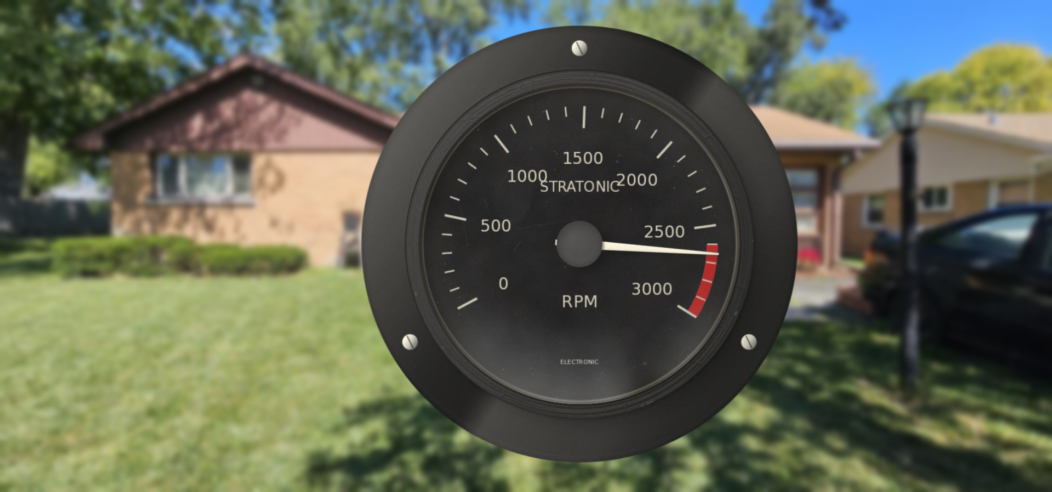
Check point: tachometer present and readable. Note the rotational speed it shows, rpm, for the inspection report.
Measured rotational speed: 2650 rpm
